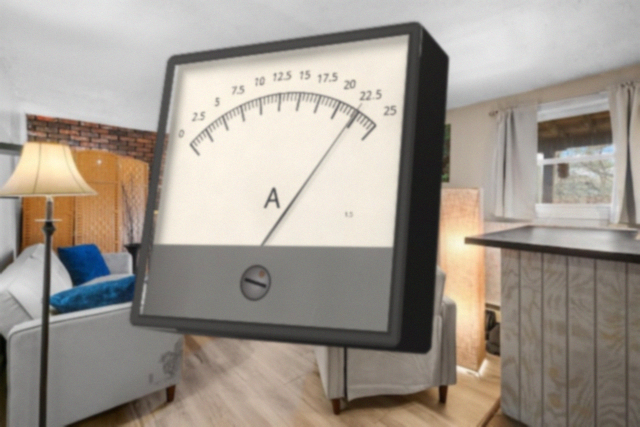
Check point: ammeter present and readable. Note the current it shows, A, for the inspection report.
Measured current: 22.5 A
